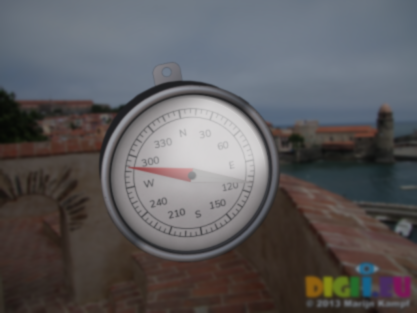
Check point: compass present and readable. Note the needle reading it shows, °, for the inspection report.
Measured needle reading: 290 °
